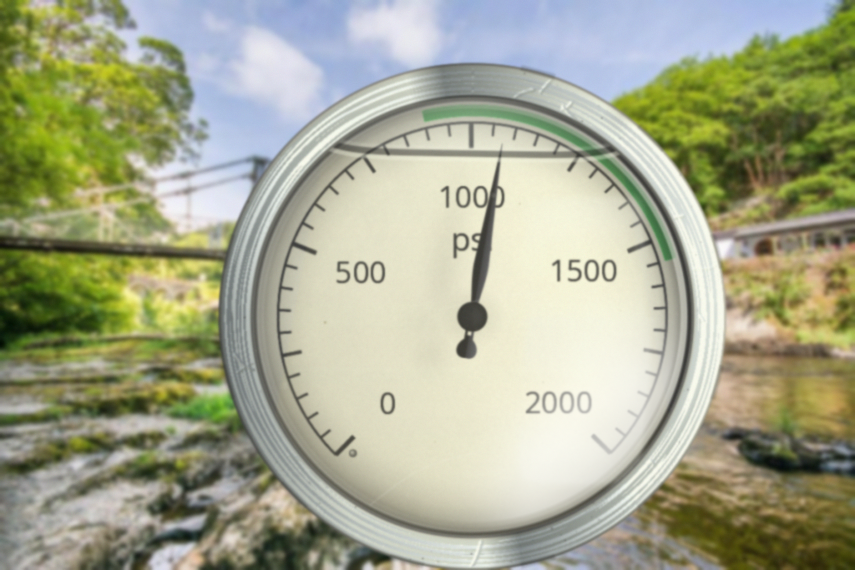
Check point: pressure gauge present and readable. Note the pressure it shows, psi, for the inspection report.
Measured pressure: 1075 psi
